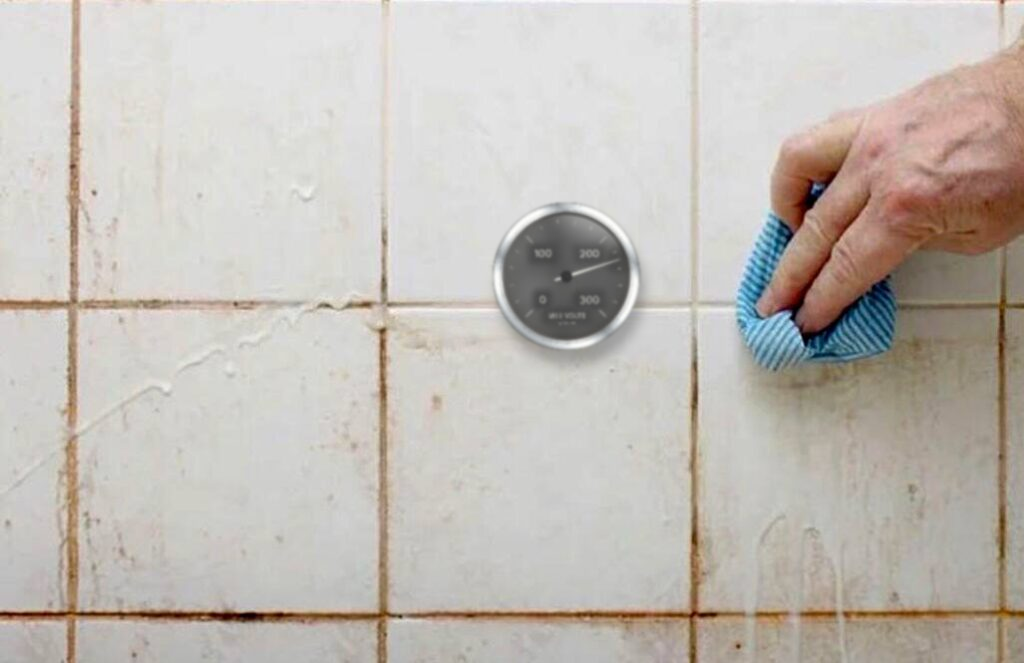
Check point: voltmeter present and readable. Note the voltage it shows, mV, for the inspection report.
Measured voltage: 230 mV
